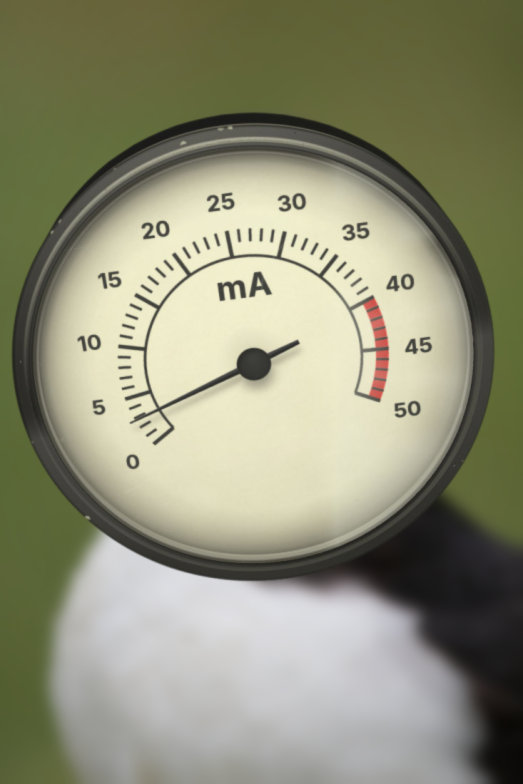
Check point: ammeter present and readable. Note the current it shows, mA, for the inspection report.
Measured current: 3 mA
